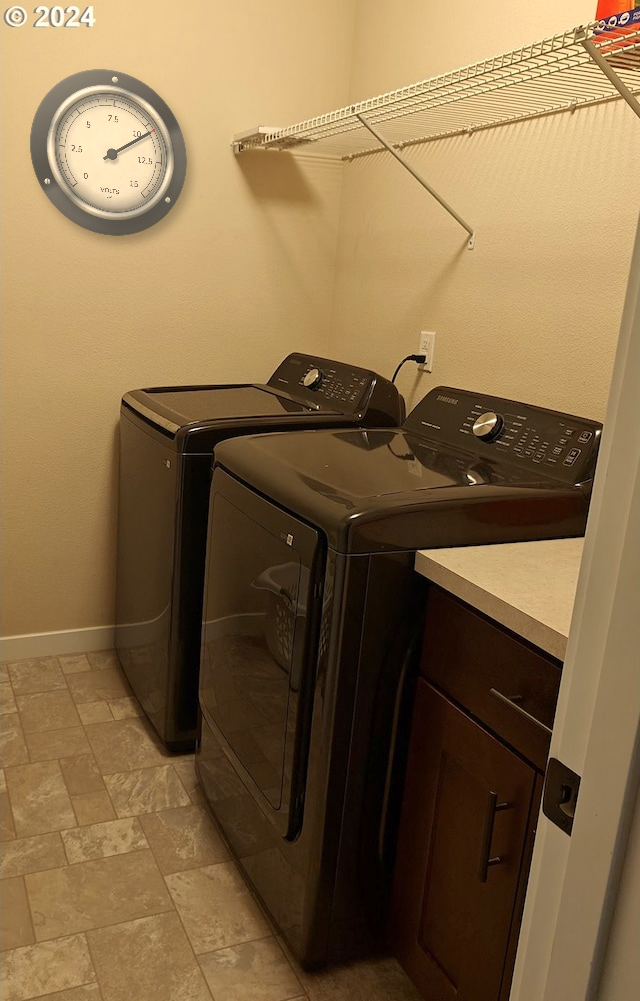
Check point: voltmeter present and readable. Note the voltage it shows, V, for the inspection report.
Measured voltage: 10.5 V
